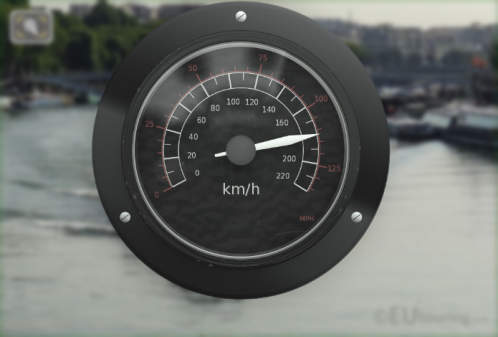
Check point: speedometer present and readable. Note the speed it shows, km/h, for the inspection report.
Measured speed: 180 km/h
